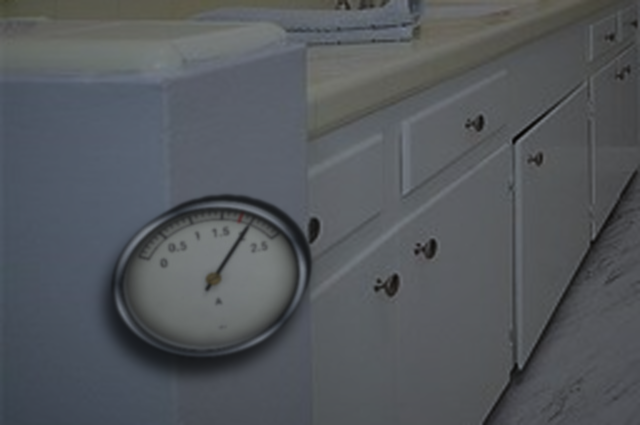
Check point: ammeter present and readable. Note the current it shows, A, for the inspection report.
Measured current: 2 A
